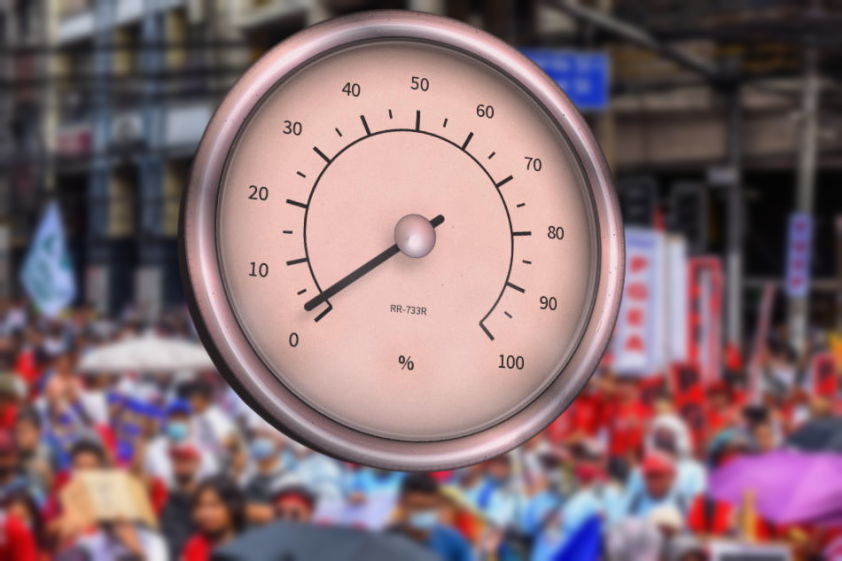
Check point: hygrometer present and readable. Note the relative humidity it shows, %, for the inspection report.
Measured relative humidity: 2.5 %
